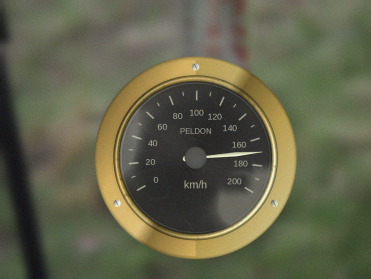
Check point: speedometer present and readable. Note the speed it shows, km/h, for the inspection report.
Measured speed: 170 km/h
